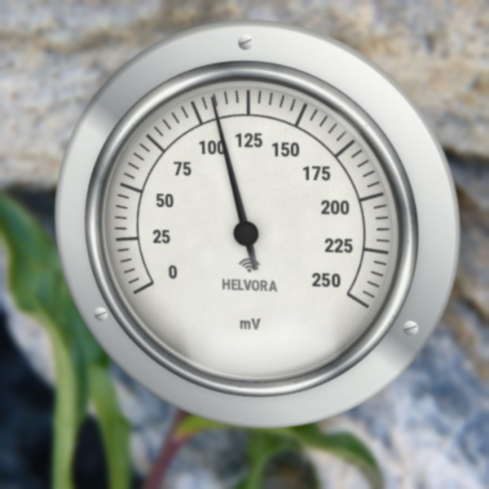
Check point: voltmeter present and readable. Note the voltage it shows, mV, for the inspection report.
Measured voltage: 110 mV
